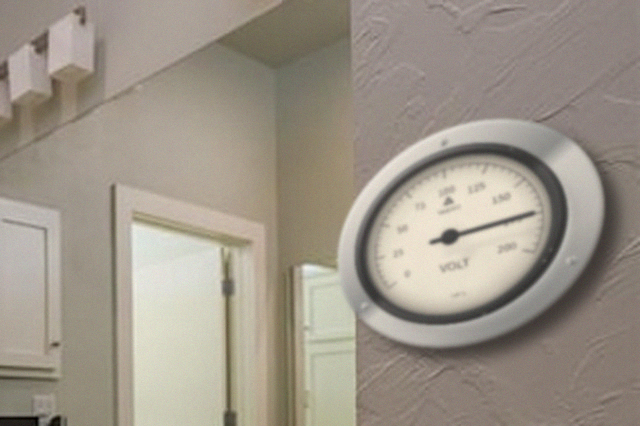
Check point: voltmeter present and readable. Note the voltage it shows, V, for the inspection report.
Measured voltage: 175 V
